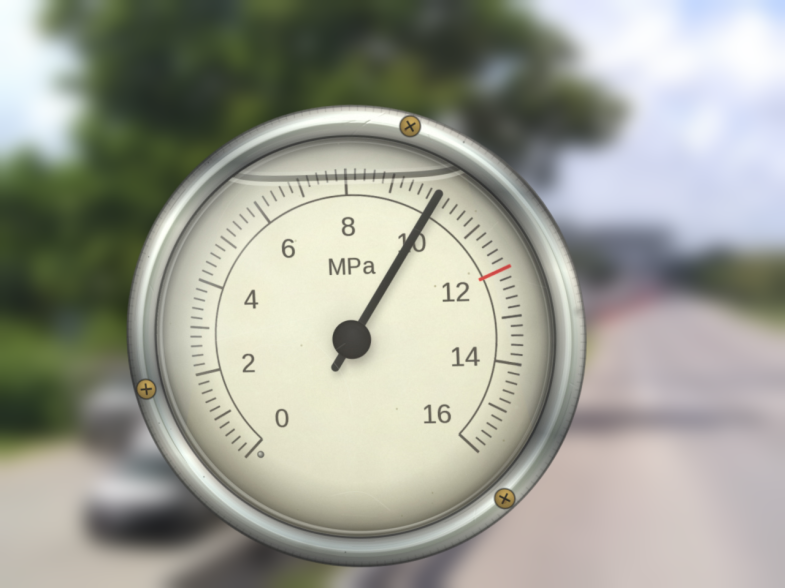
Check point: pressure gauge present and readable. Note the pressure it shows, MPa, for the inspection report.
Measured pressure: 10 MPa
